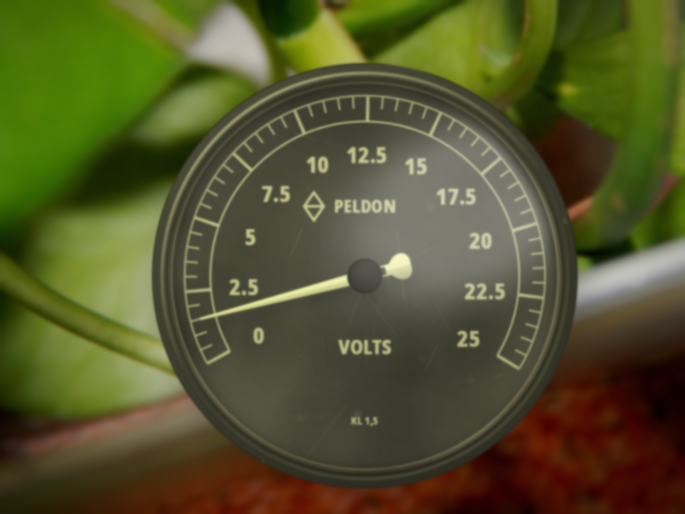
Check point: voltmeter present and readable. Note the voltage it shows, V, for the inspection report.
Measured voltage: 1.5 V
